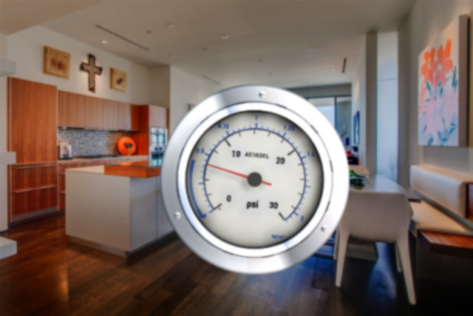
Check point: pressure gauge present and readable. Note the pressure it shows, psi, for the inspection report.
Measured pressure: 6 psi
